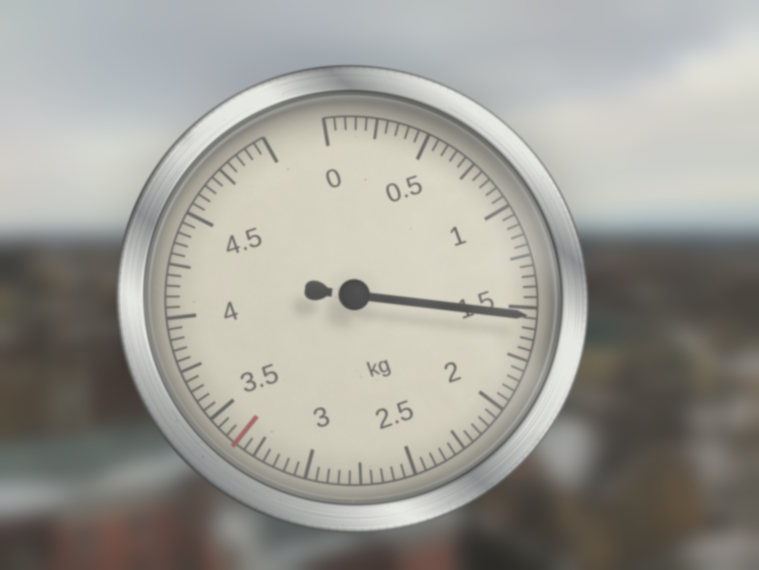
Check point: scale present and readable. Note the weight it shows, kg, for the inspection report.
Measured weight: 1.55 kg
